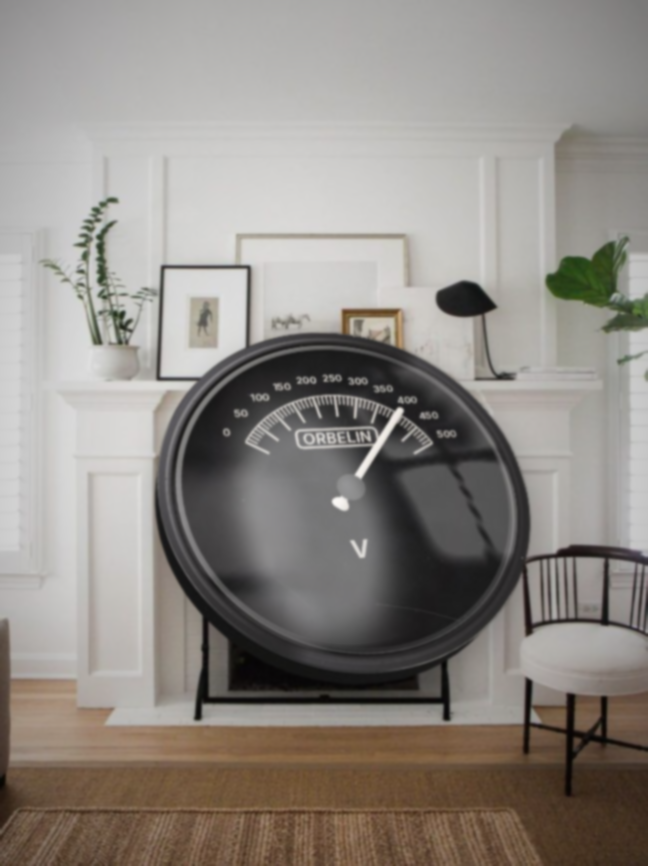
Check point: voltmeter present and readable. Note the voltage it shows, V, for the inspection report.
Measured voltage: 400 V
